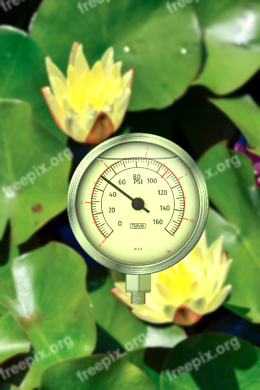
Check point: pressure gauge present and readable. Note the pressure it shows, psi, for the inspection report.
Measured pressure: 50 psi
